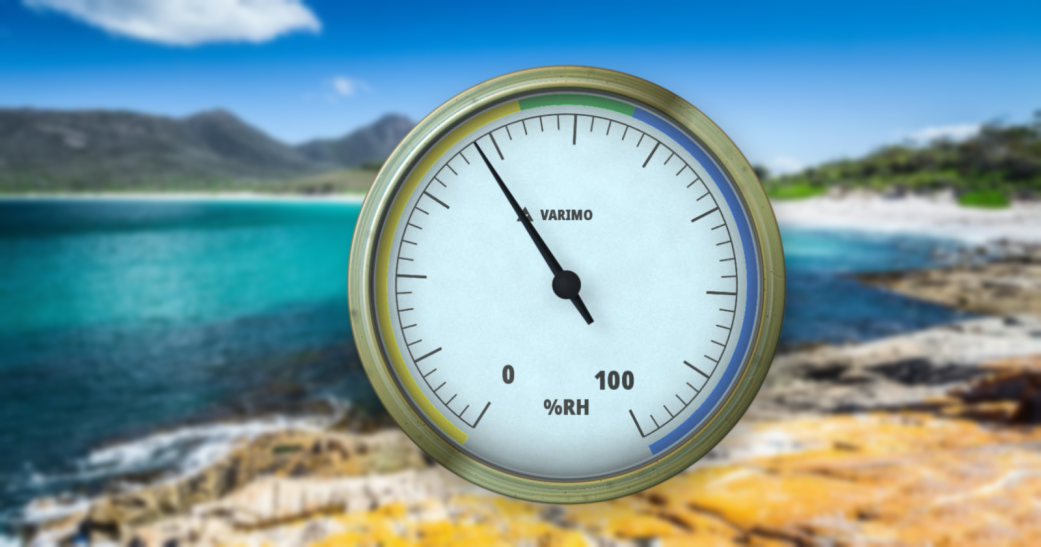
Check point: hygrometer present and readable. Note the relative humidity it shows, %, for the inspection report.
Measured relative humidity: 38 %
